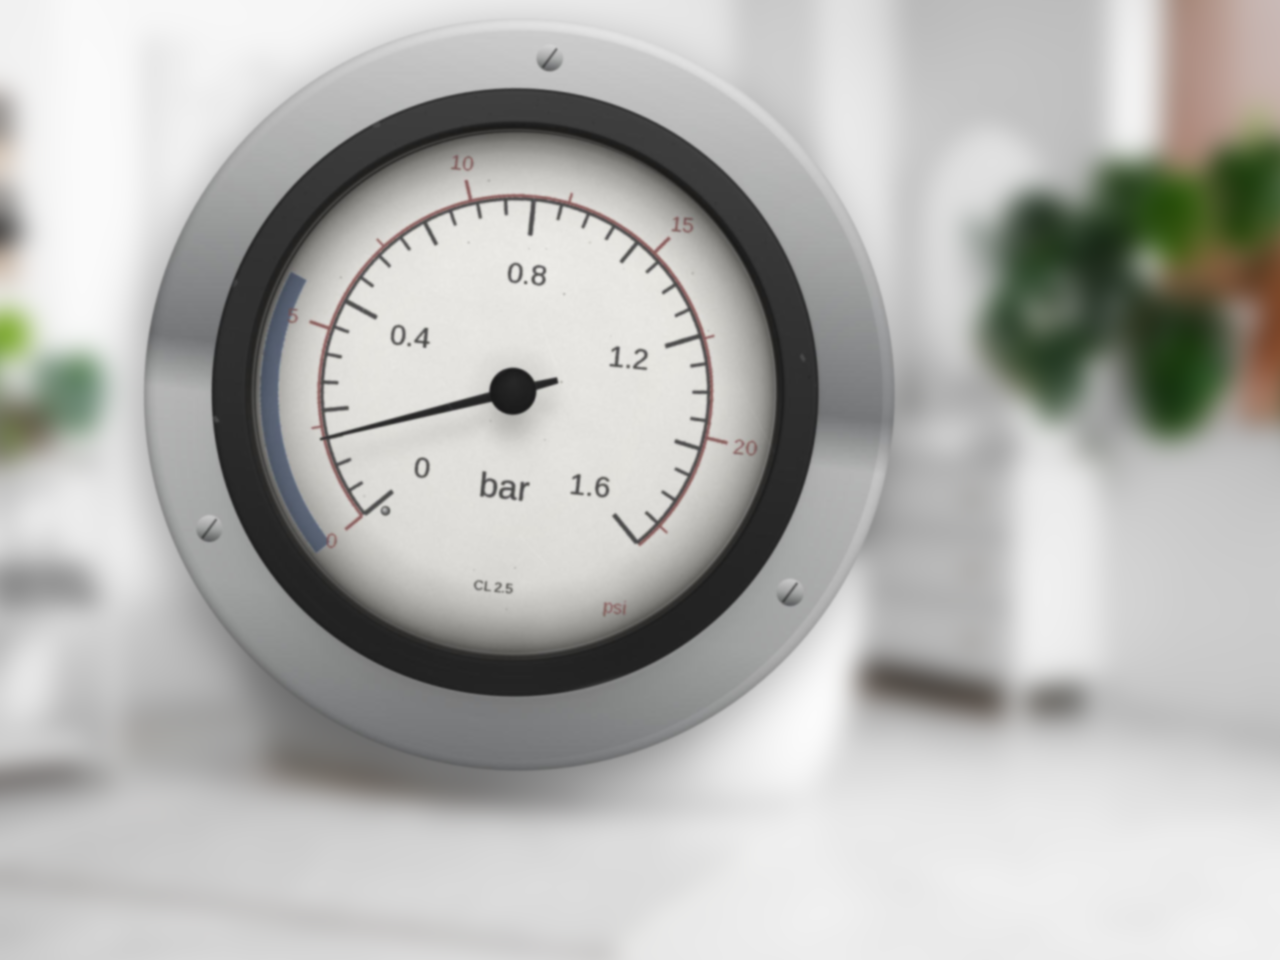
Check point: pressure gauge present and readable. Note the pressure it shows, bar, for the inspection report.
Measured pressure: 0.15 bar
